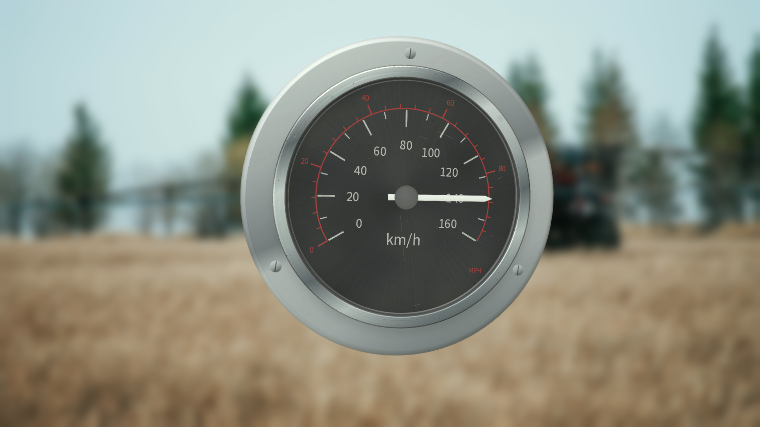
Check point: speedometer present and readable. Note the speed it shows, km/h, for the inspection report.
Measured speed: 140 km/h
